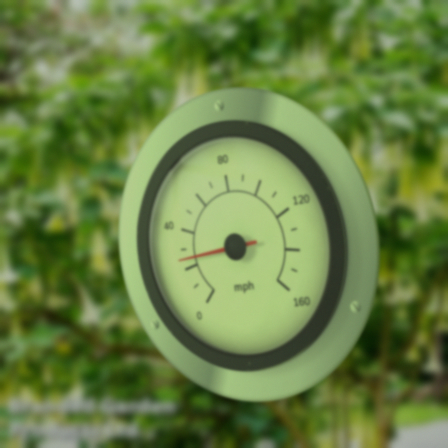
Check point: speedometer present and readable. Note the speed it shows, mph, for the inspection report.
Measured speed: 25 mph
